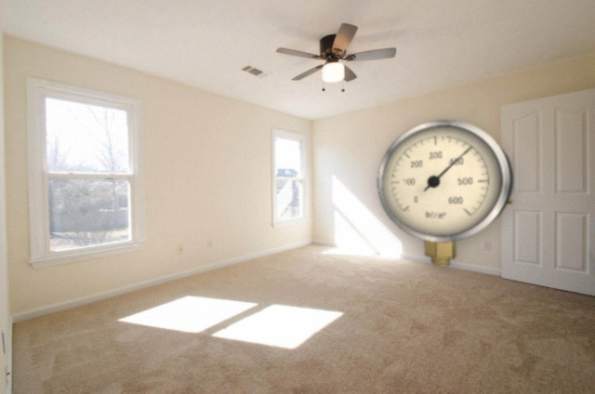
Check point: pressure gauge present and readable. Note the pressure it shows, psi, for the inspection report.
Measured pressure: 400 psi
